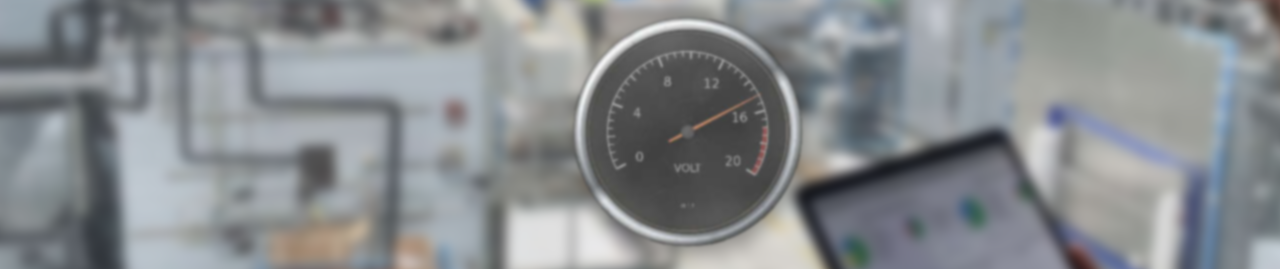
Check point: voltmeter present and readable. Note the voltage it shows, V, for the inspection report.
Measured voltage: 15 V
